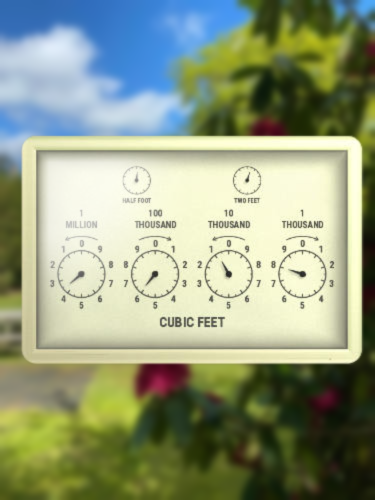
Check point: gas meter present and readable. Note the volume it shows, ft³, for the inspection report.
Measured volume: 360800 ft³
